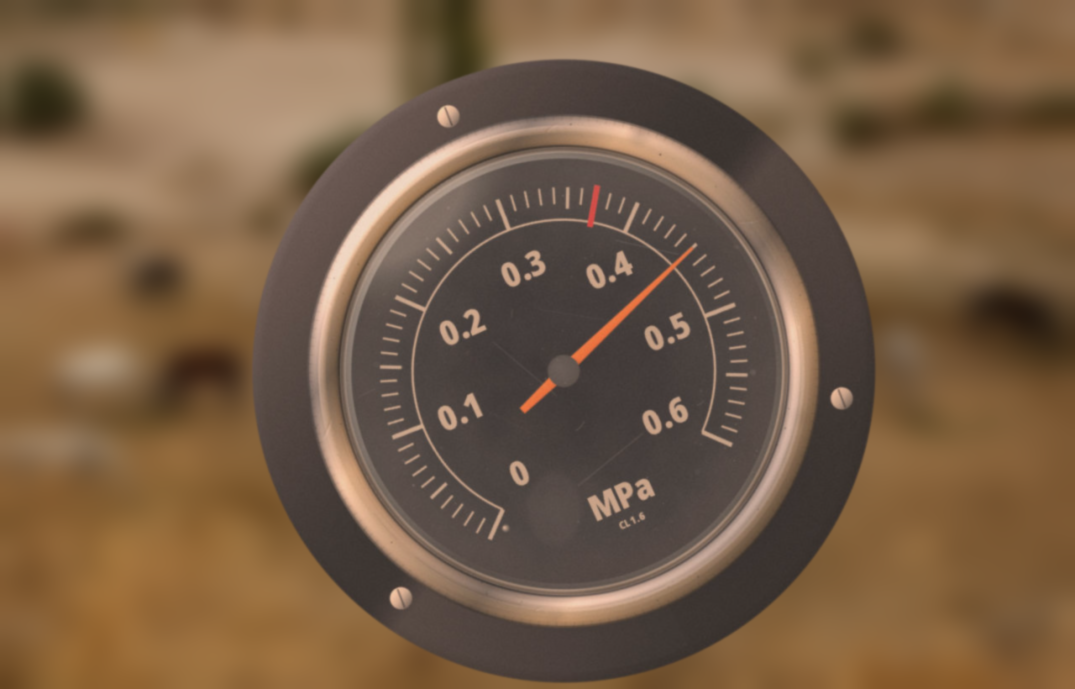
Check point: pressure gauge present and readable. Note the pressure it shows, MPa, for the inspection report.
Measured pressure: 0.45 MPa
